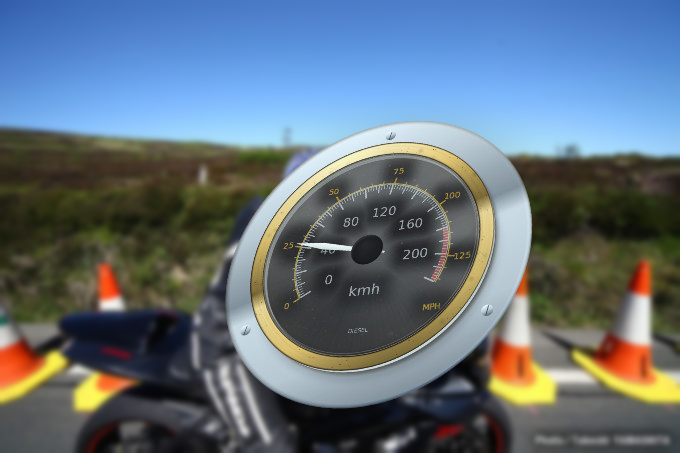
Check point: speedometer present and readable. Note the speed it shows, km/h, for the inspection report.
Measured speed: 40 km/h
